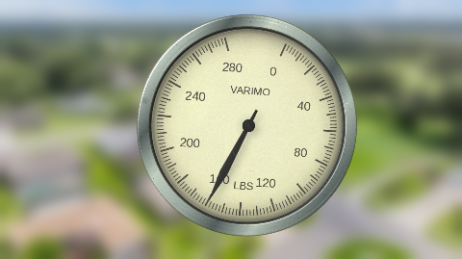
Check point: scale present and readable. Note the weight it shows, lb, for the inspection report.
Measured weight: 160 lb
